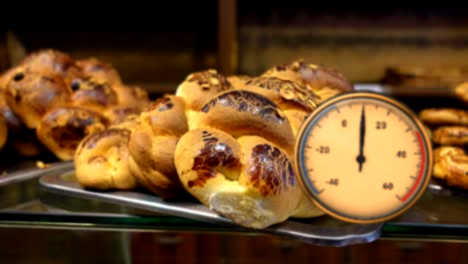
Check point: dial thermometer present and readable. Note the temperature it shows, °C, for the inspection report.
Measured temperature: 10 °C
